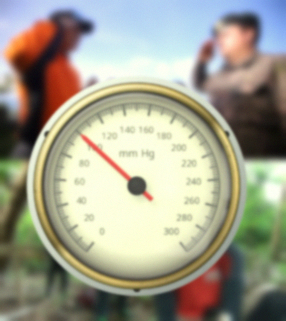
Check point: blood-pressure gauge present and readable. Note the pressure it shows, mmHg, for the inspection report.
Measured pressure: 100 mmHg
